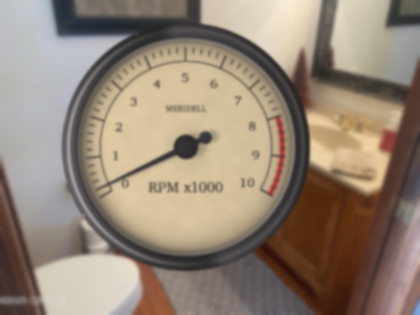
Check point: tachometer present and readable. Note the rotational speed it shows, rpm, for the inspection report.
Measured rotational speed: 200 rpm
